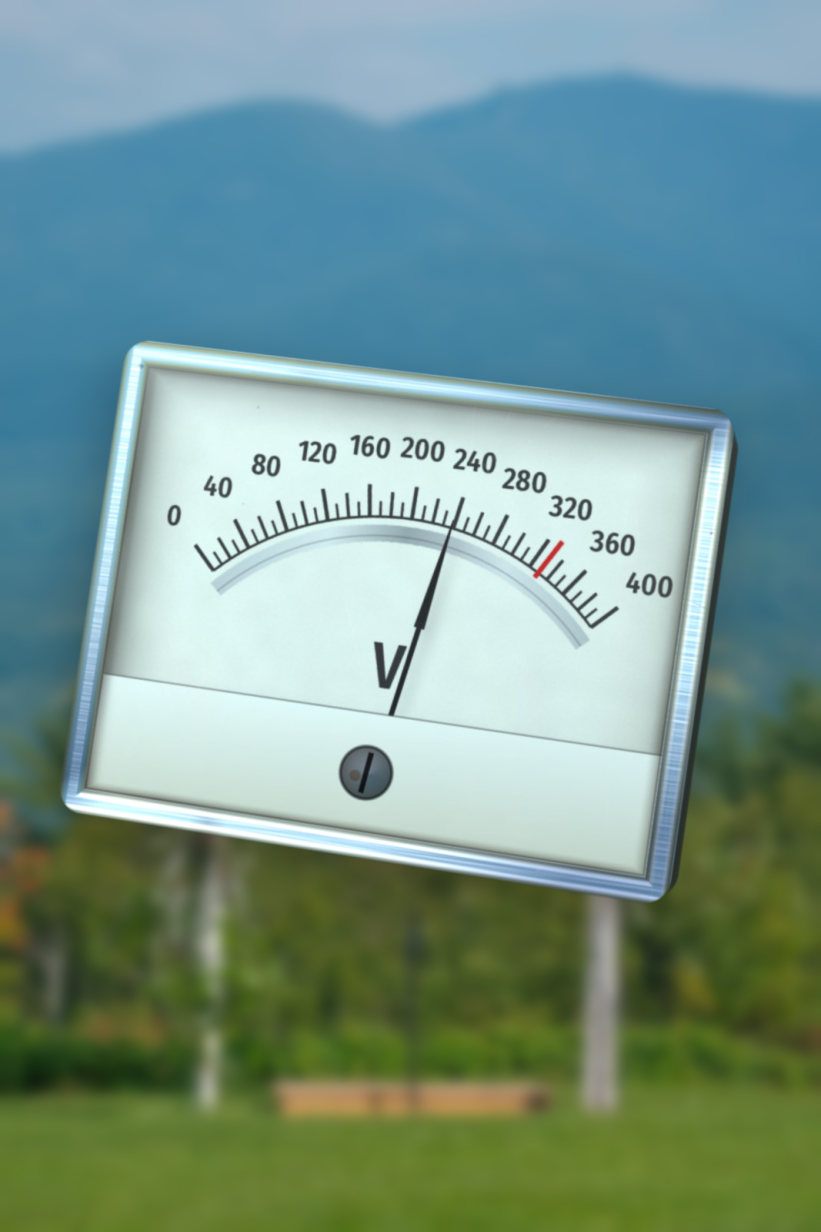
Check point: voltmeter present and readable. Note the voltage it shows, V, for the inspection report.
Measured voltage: 240 V
